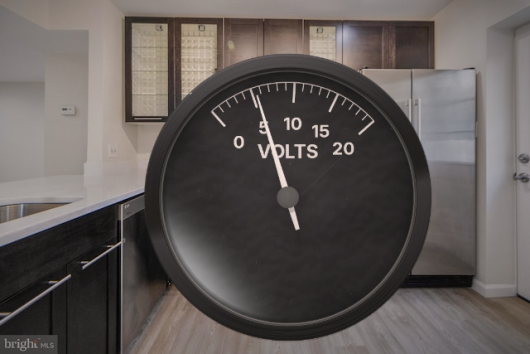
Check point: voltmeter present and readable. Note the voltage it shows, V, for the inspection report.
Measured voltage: 5.5 V
